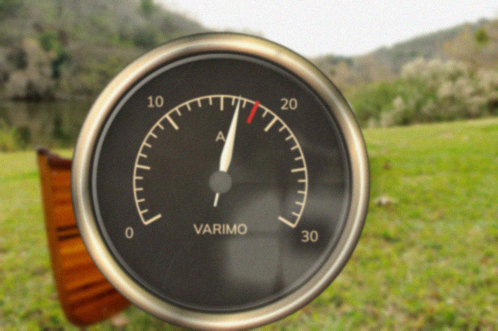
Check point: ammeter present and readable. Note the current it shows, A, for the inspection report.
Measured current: 16.5 A
